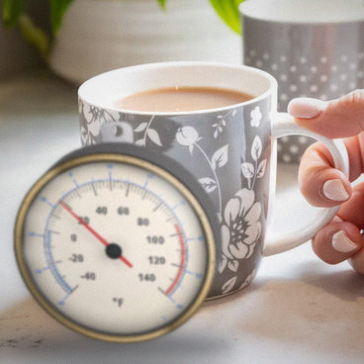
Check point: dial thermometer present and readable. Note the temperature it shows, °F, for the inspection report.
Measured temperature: 20 °F
